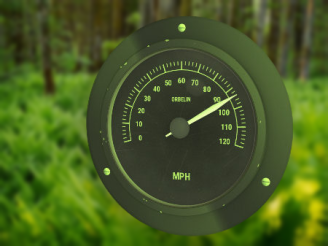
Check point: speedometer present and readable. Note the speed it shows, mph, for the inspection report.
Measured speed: 94 mph
